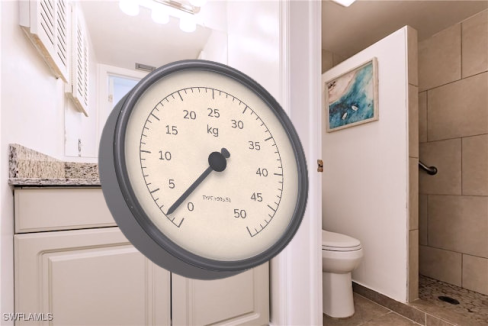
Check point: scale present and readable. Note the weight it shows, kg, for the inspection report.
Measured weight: 2 kg
